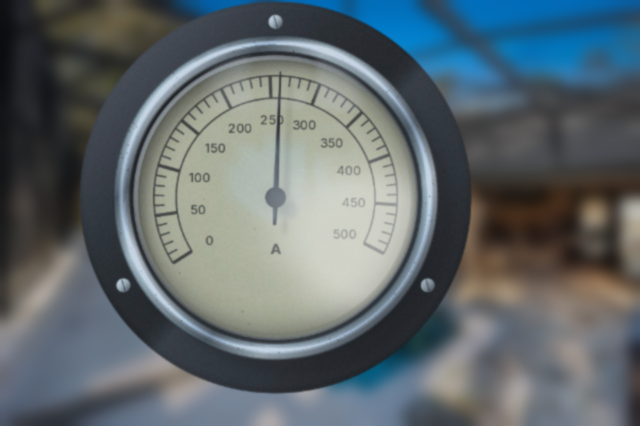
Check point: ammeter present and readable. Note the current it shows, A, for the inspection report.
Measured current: 260 A
